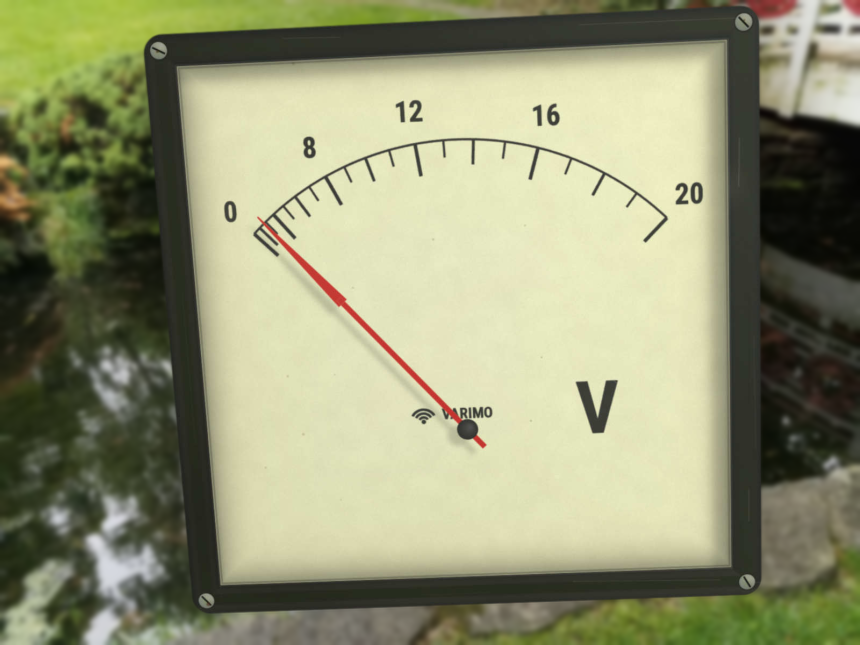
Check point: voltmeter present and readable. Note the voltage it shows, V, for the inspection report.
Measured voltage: 3 V
